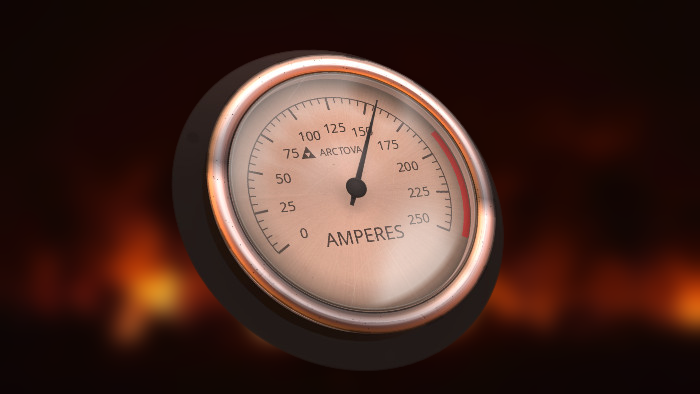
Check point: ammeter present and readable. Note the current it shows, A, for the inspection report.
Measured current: 155 A
